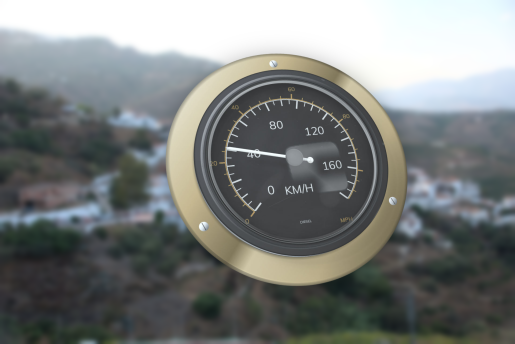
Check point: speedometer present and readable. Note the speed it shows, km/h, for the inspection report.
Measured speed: 40 km/h
